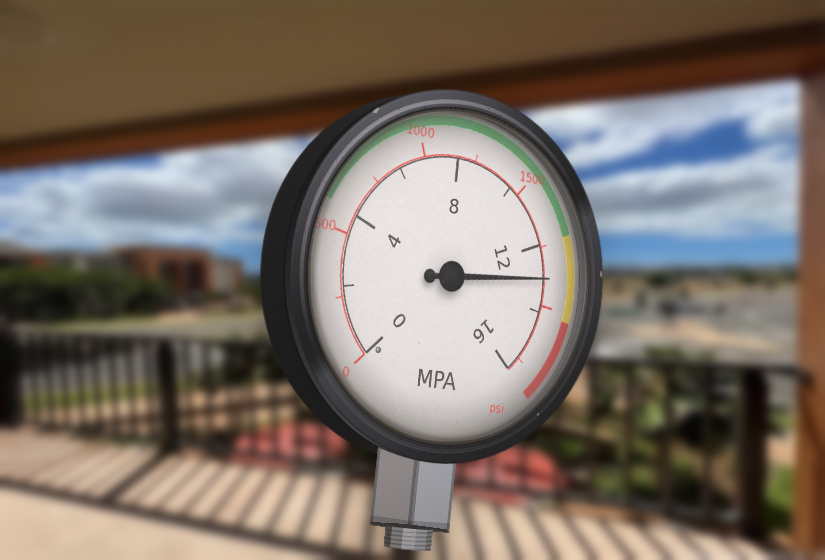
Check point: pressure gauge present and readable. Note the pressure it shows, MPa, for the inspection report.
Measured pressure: 13 MPa
